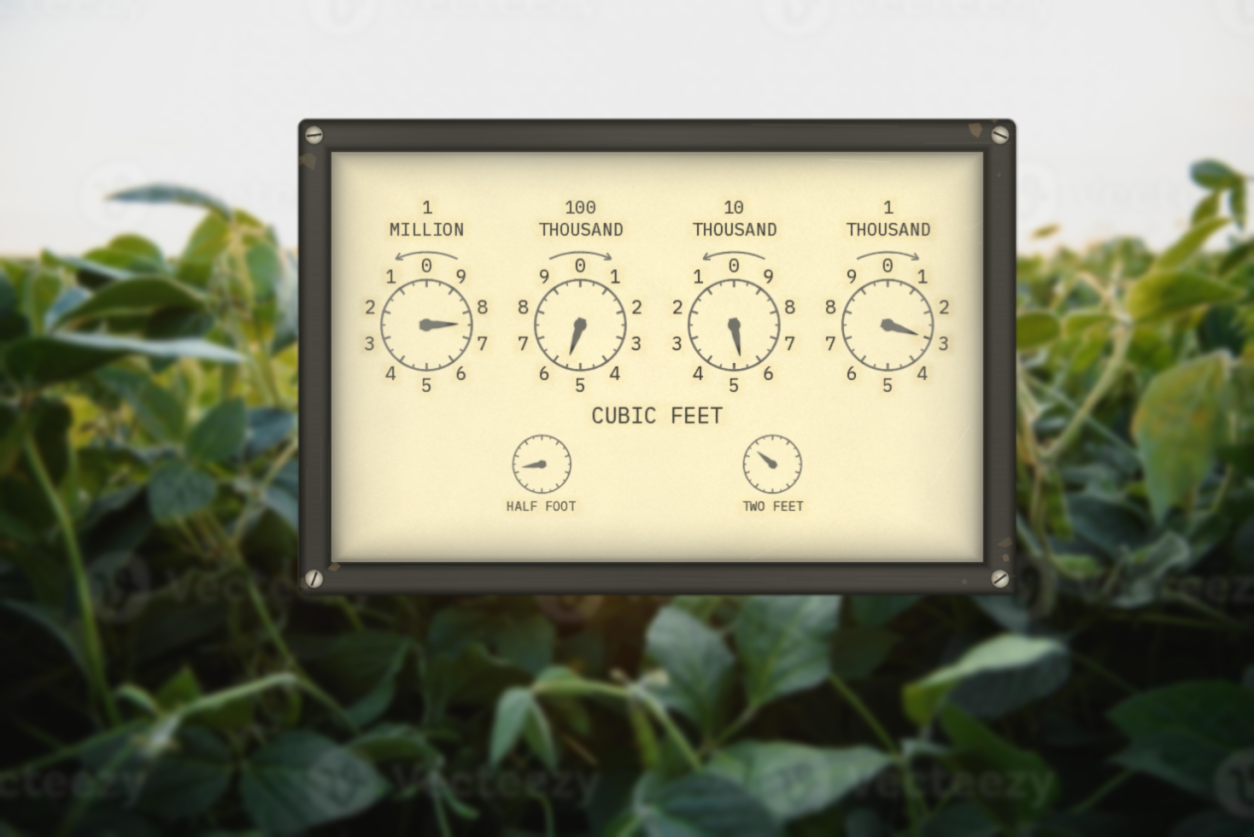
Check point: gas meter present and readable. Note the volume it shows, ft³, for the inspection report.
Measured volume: 755300 ft³
